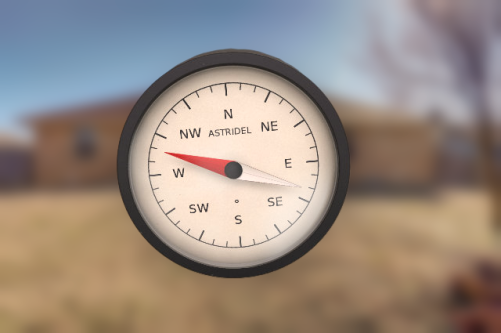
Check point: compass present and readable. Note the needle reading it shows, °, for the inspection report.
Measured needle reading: 290 °
